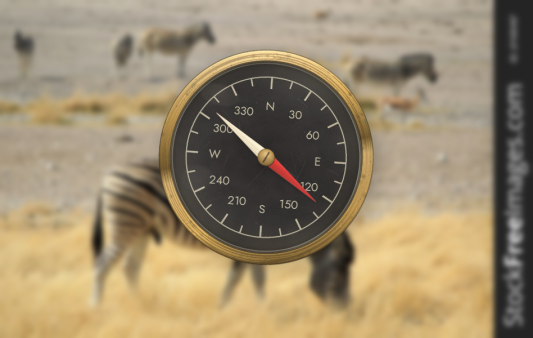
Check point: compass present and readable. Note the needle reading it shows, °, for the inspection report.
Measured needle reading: 127.5 °
